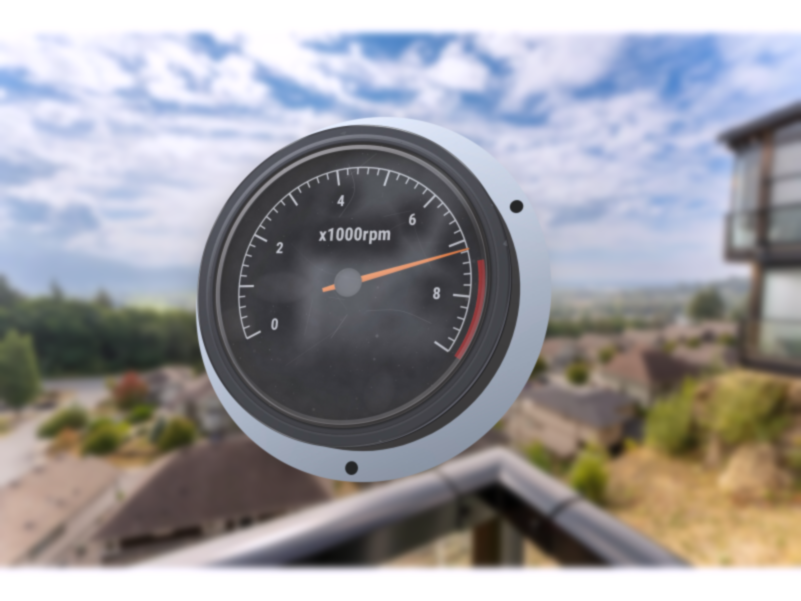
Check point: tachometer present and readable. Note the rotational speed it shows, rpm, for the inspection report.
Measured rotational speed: 7200 rpm
